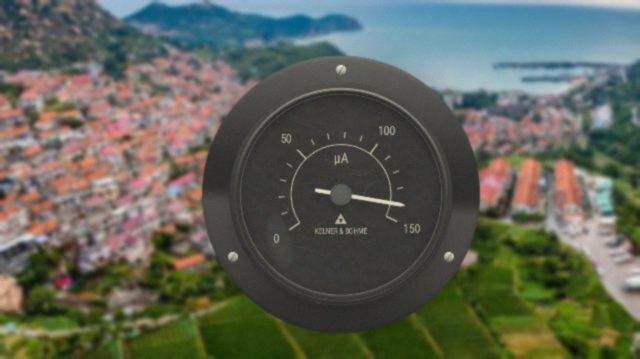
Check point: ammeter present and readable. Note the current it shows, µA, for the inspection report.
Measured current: 140 µA
